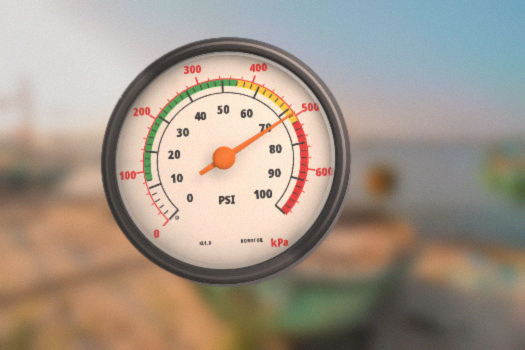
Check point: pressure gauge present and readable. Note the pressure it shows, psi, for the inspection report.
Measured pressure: 72 psi
